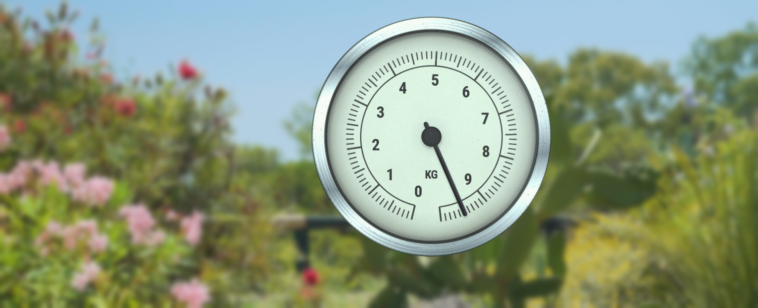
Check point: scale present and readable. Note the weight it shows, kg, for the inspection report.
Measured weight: 9.5 kg
